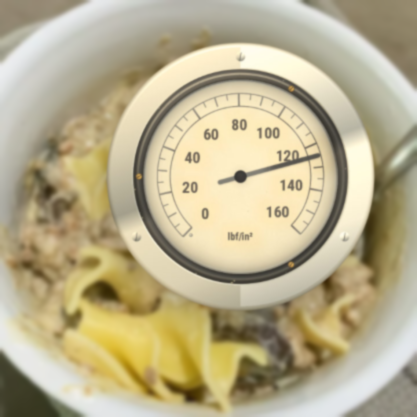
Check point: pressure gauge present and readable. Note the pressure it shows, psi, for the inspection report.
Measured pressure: 125 psi
